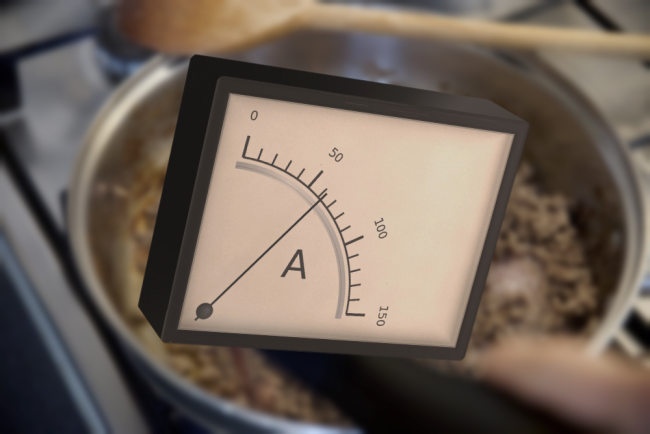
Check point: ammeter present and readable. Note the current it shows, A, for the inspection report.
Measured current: 60 A
